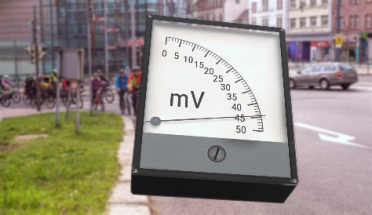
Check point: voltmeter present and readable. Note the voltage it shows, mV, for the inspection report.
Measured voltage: 45 mV
